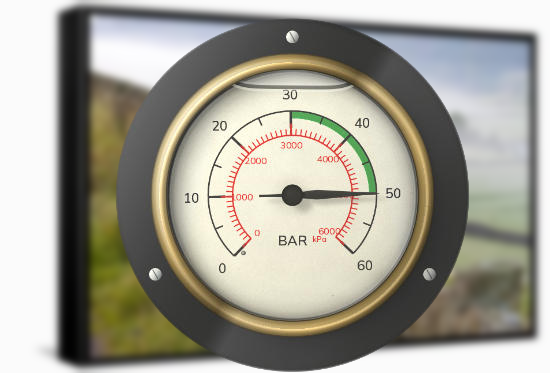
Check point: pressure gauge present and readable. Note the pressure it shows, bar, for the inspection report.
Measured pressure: 50 bar
